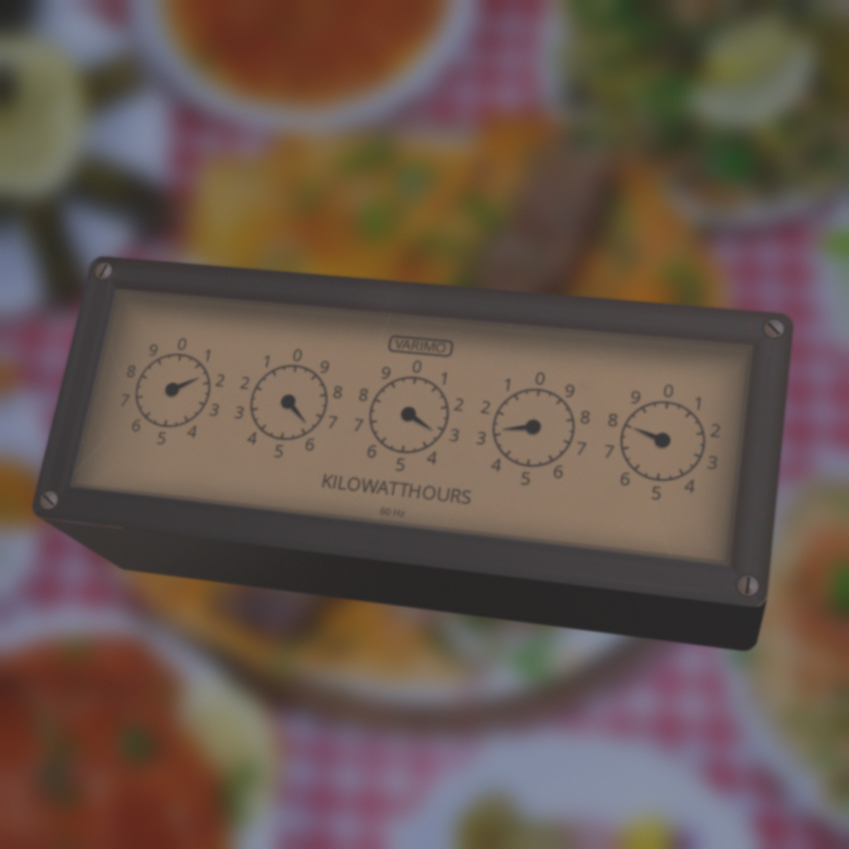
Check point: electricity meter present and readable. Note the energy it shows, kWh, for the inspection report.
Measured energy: 16328 kWh
